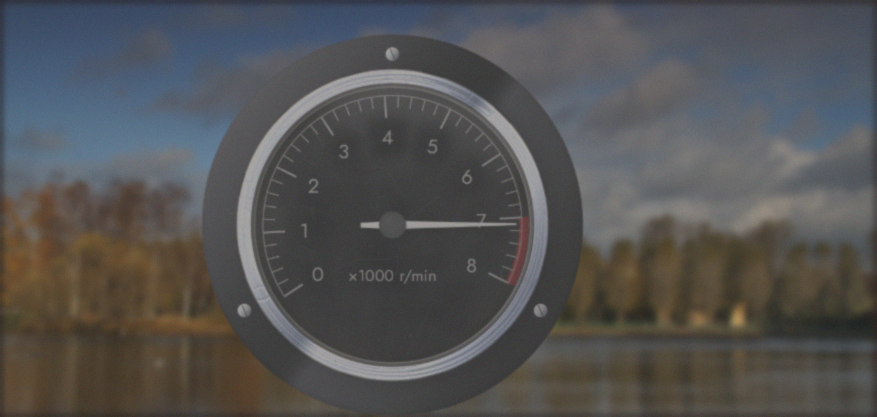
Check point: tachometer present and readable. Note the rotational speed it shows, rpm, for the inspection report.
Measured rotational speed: 7100 rpm
